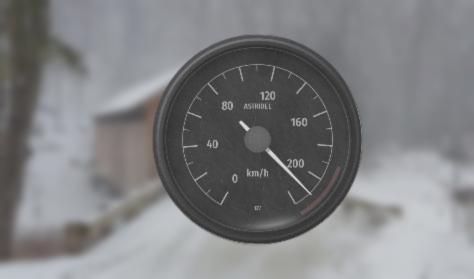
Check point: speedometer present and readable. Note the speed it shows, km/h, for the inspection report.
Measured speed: 210 km/h
